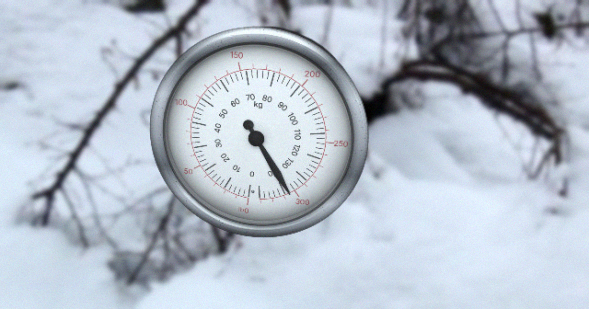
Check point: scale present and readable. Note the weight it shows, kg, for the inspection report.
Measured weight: 138 kg
